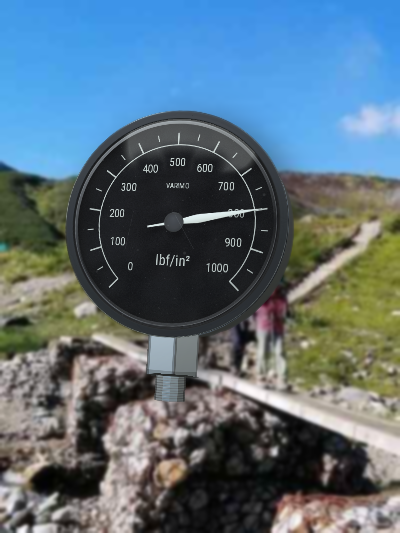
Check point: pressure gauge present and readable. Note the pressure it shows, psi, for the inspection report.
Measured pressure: 800 psi
